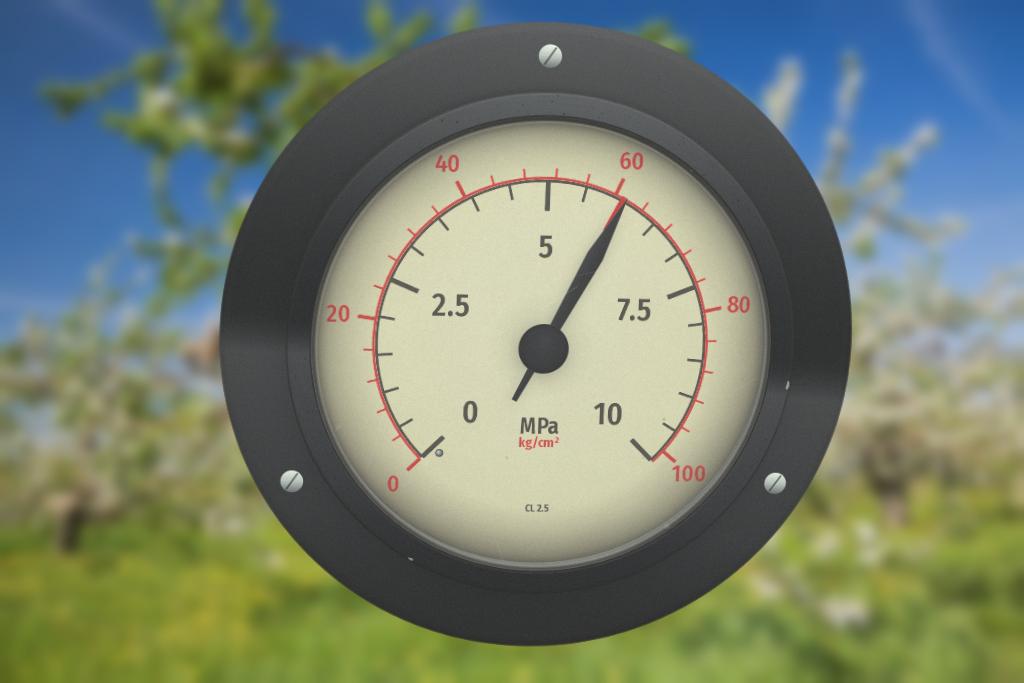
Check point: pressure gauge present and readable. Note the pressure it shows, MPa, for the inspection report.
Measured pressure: 6 MPa
